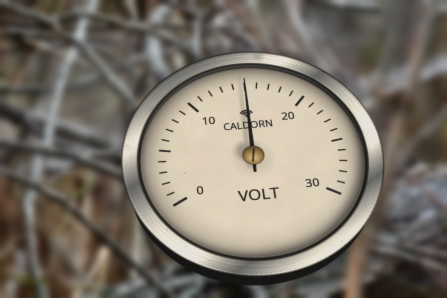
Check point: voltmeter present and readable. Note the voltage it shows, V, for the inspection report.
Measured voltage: 15 V
